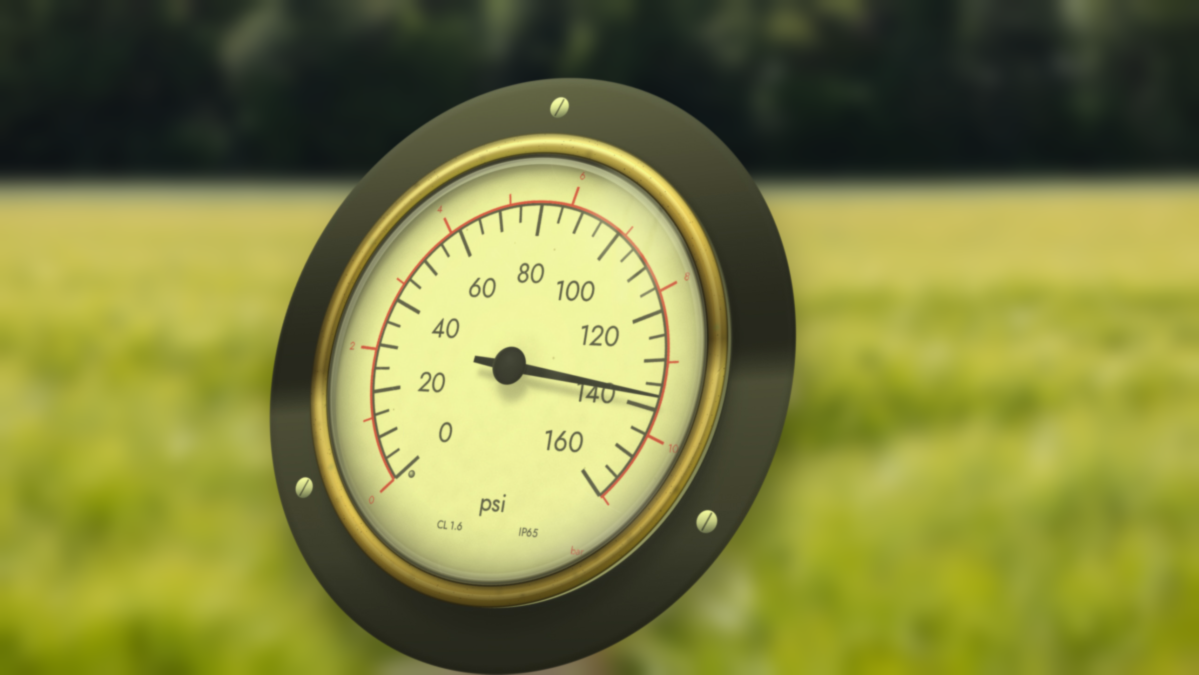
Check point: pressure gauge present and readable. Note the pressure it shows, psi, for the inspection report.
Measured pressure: 137.5 psi
